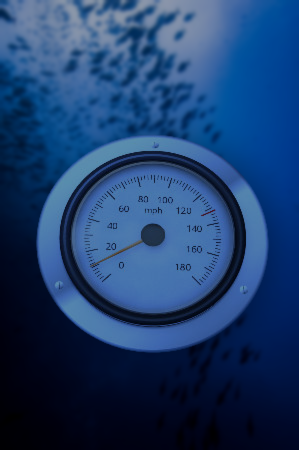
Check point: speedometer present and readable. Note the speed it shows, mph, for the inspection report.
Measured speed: 10 mph
